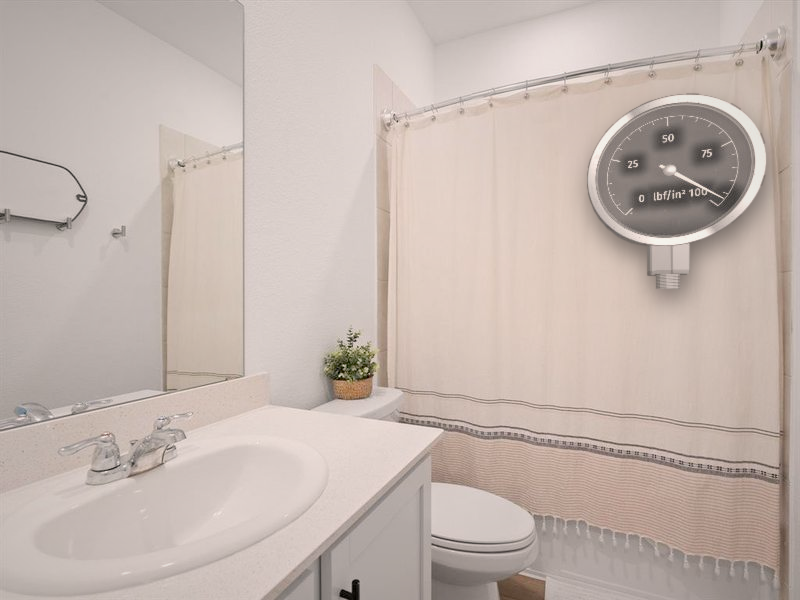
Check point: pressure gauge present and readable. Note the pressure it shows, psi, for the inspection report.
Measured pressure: 97.5 psi
